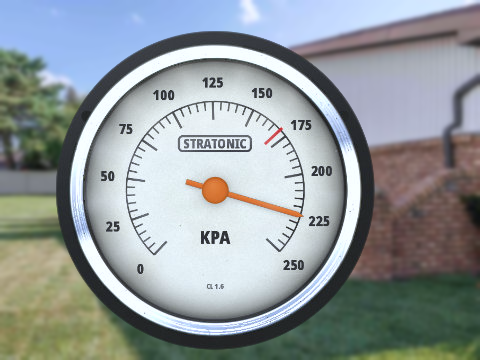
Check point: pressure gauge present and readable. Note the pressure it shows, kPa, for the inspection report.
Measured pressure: 225 kPa
